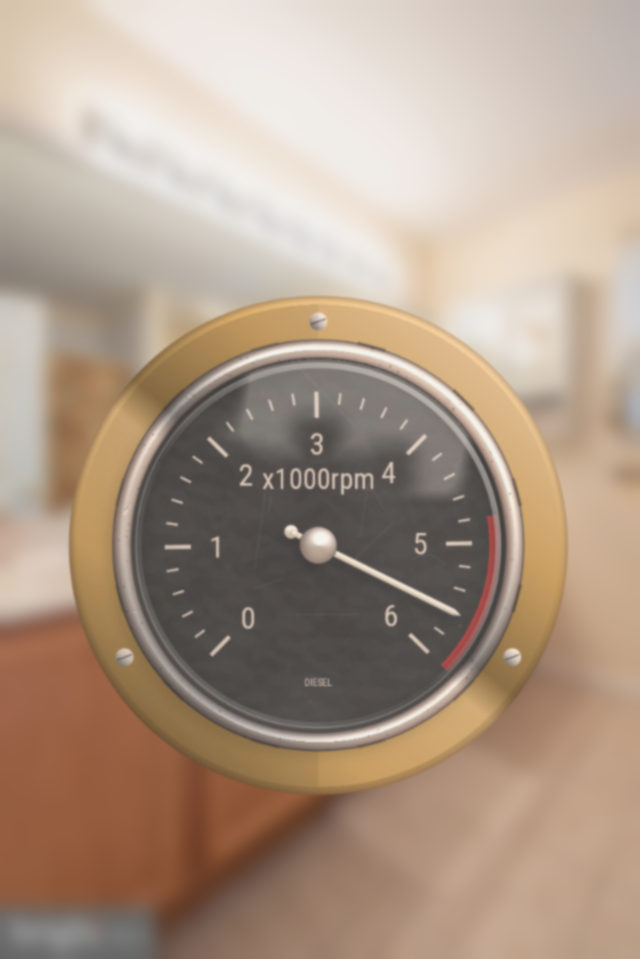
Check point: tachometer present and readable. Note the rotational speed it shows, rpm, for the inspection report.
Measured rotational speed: 5600 rpm
